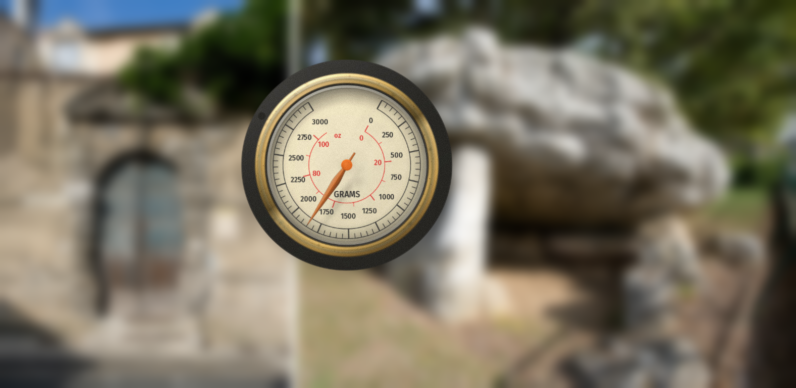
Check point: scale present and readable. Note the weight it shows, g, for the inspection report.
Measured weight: 1850 g
